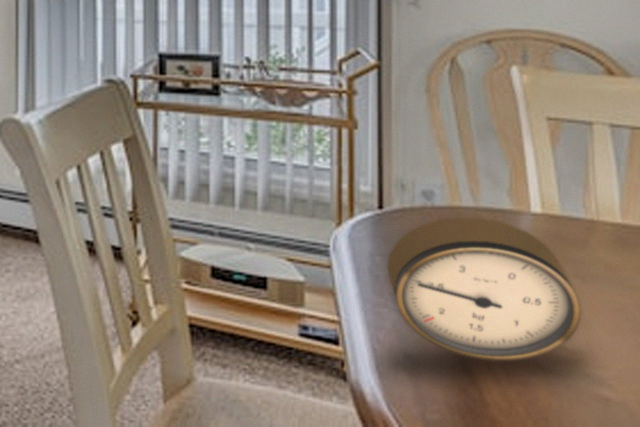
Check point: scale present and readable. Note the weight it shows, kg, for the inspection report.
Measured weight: 2.5 kg
